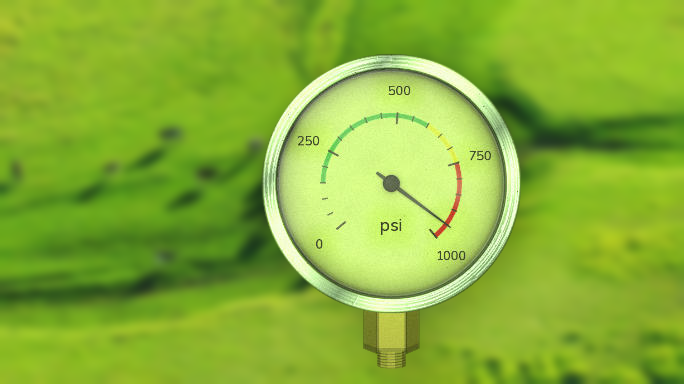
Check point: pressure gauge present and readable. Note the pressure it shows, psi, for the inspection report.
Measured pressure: 950 psi
